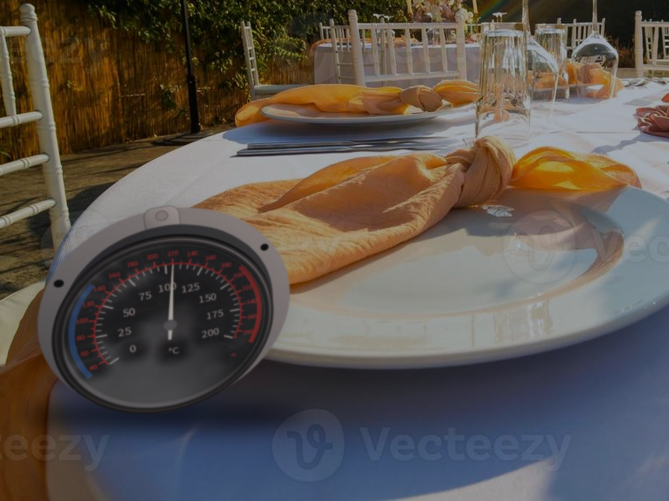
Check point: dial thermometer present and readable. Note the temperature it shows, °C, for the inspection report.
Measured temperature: 105 °C
